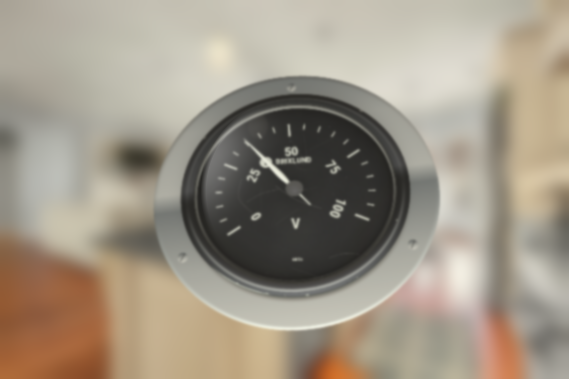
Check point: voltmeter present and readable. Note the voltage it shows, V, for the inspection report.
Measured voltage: 35 V
